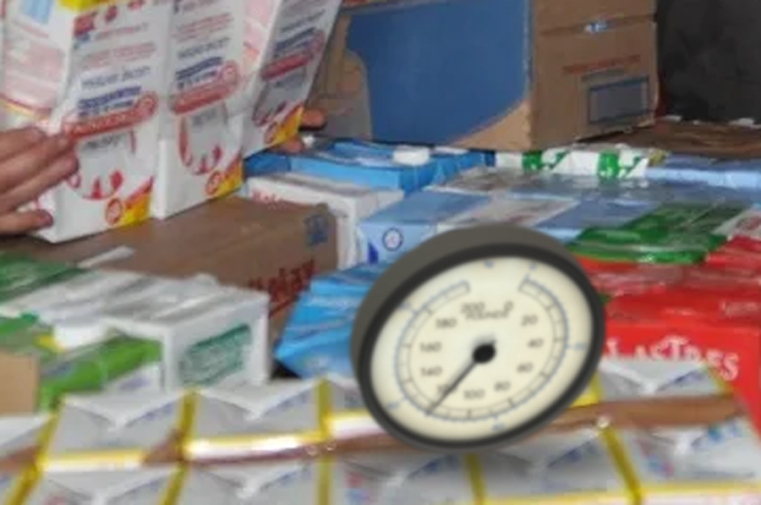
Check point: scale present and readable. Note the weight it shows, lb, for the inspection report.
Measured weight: 120 lb
